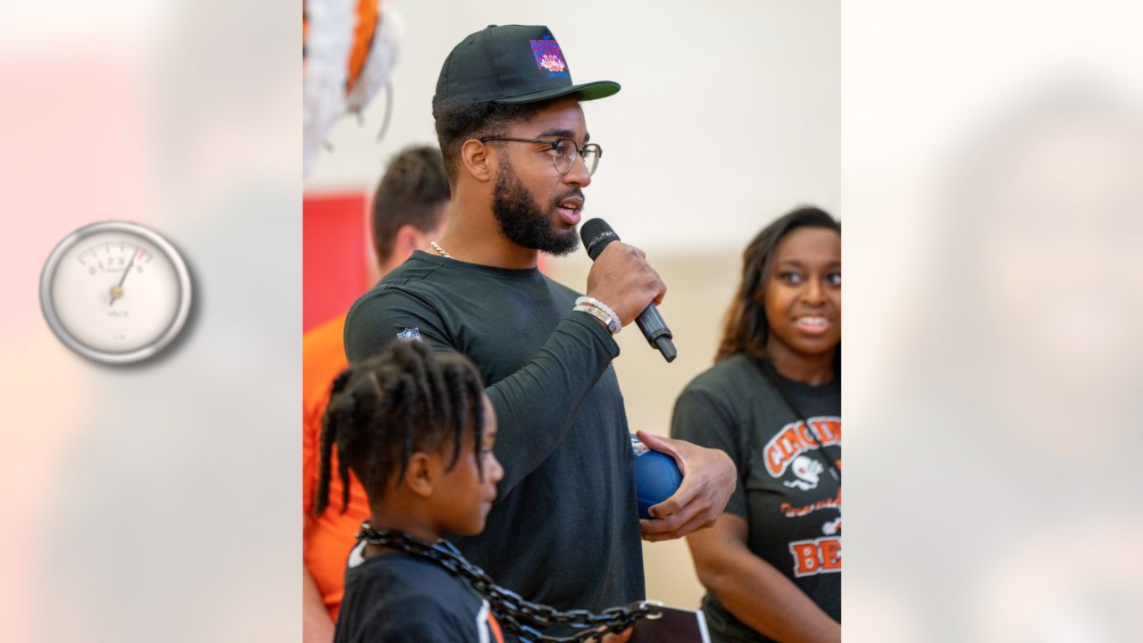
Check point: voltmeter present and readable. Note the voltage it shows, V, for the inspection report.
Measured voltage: 4 V
